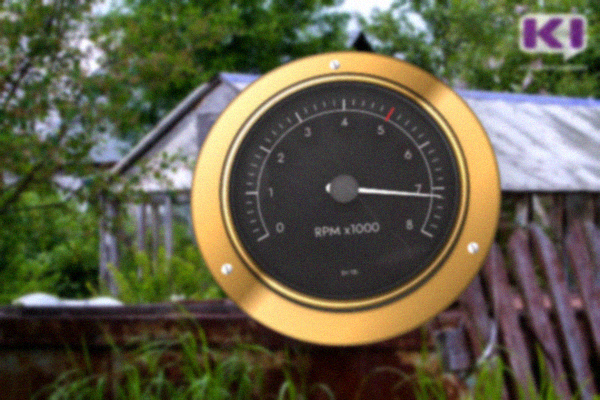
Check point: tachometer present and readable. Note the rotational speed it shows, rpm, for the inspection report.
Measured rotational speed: 7200 rpm
